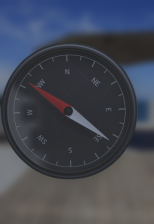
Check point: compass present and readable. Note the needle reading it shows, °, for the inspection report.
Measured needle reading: 307.5 °
